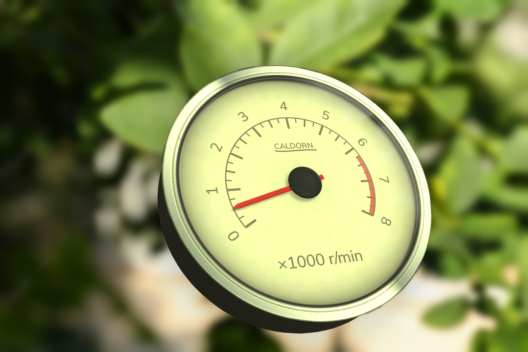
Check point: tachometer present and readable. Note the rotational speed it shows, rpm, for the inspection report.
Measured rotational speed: 500 rpm
